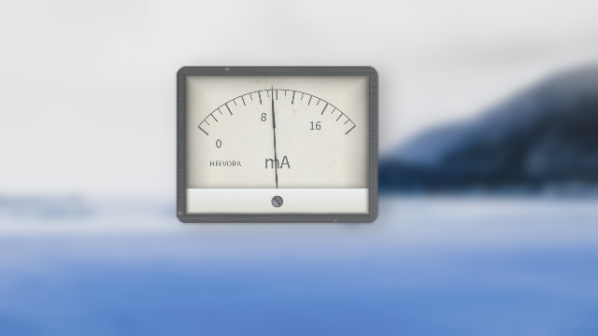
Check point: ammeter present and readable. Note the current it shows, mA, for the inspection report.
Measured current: 9.5 mA
